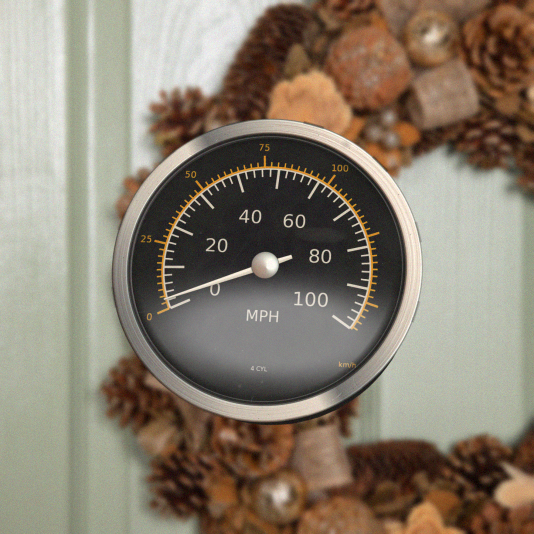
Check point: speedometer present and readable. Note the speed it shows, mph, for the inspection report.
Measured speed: 2 mph
